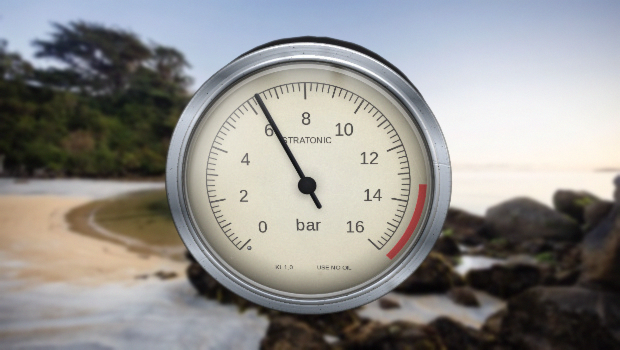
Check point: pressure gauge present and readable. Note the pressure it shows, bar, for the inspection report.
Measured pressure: 6.4 bar
